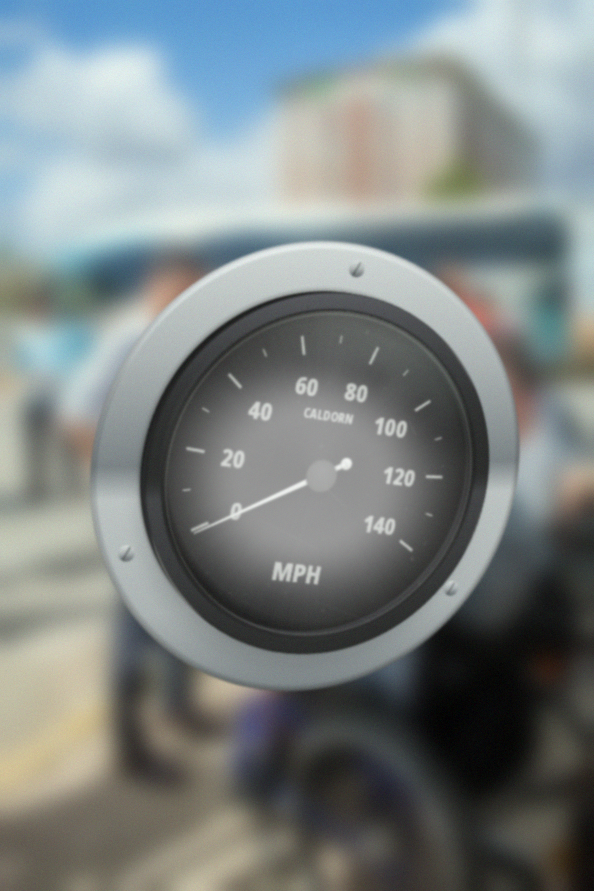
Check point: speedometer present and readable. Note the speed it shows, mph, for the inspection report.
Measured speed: 0 mph
